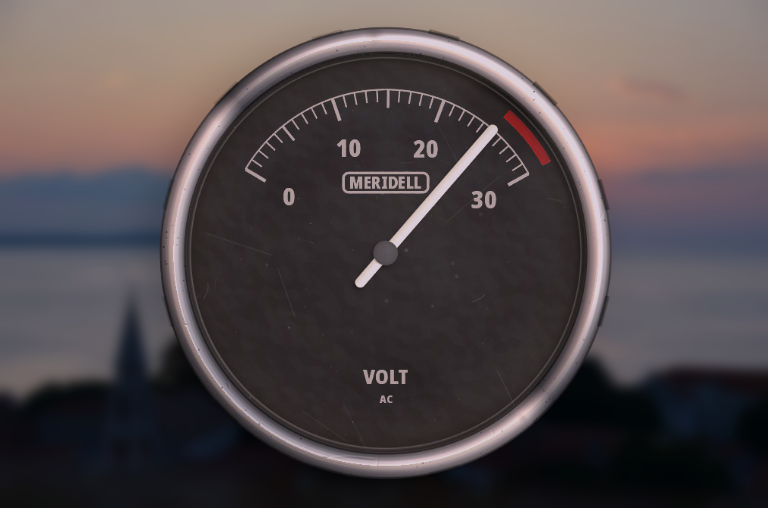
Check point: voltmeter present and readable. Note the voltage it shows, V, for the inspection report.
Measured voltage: 25 V
